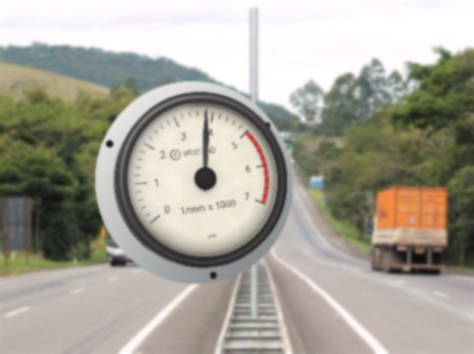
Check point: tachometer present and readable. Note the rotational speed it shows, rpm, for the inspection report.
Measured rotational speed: 3800 rpm
